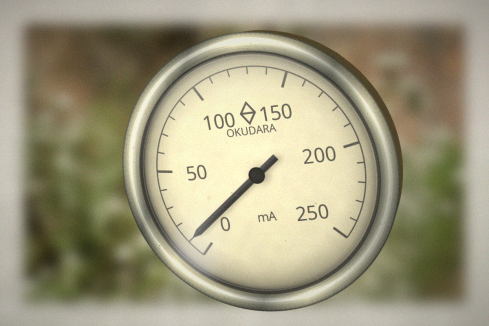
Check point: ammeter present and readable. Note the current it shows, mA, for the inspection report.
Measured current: 10 mA
